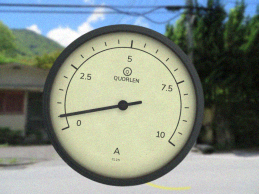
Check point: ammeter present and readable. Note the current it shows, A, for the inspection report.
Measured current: 0.5 A
